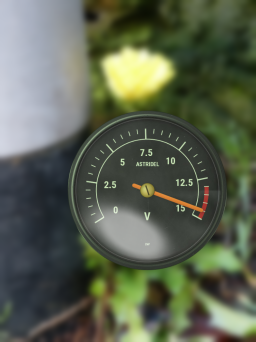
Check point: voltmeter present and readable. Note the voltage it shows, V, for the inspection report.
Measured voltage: 14.5 V
